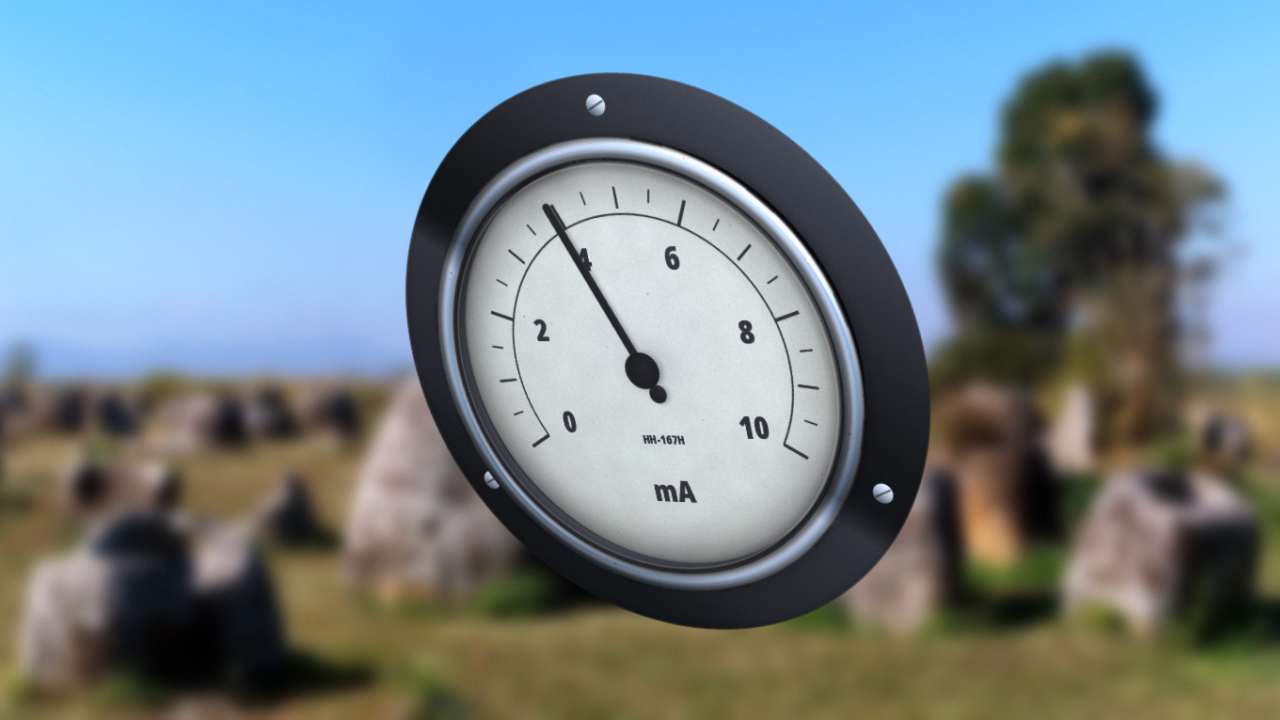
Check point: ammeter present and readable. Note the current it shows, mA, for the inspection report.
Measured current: 4 mA
